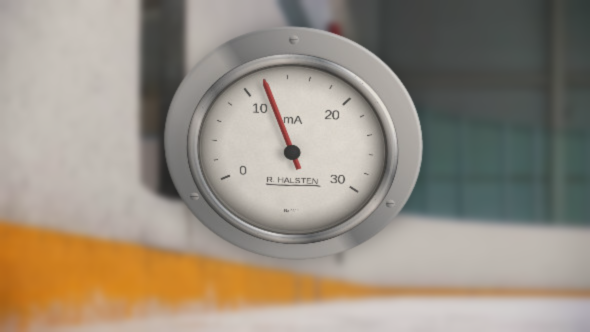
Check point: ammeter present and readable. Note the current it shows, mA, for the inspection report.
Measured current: 12 mA
